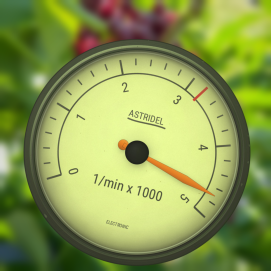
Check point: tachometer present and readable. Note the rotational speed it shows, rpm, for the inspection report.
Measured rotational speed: 4700 rpm
